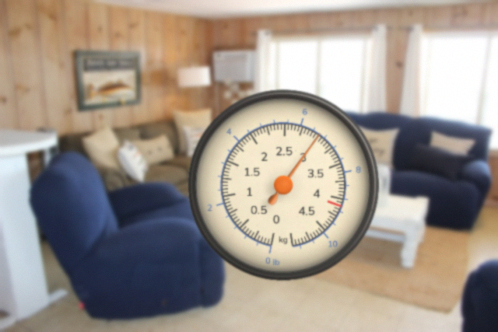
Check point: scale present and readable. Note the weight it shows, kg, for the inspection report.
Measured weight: 3 kg
